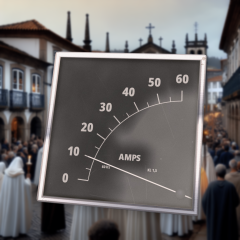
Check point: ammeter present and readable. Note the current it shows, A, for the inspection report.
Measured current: 10 A
